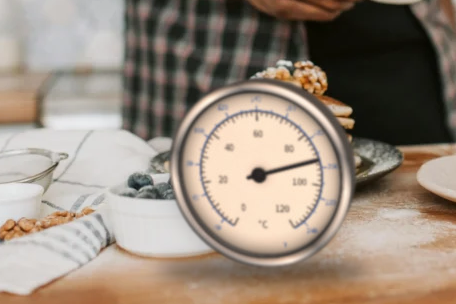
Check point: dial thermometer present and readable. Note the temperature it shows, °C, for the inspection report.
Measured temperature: 90 °C
